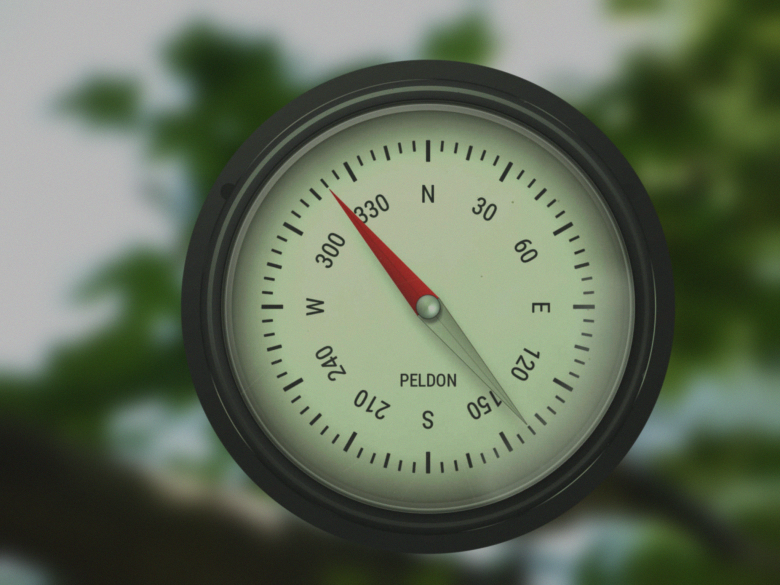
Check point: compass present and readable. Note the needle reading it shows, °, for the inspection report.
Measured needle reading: 320 °
